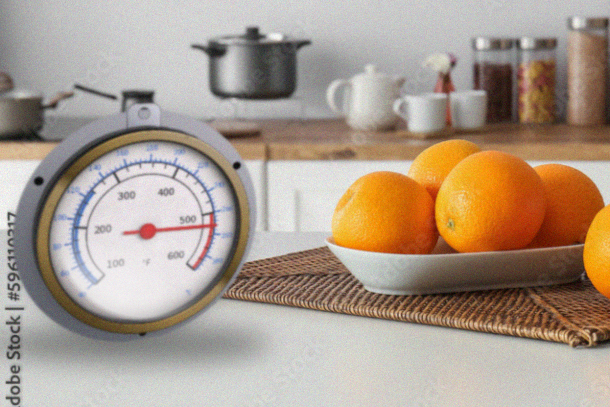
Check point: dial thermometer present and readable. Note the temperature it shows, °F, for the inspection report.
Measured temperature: 520 °F
